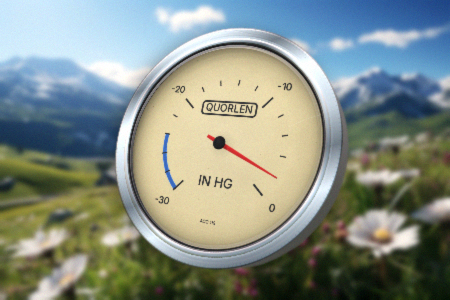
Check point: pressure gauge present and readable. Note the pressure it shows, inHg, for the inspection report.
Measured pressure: -2 inHg
